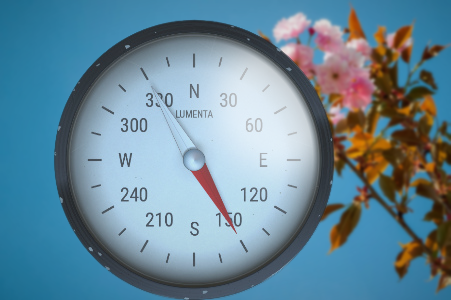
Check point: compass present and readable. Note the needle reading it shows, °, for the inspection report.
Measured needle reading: 150 °
